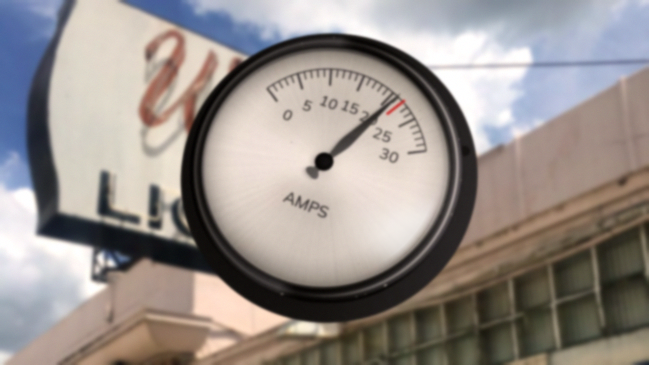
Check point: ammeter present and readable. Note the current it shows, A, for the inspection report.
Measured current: 21 A
